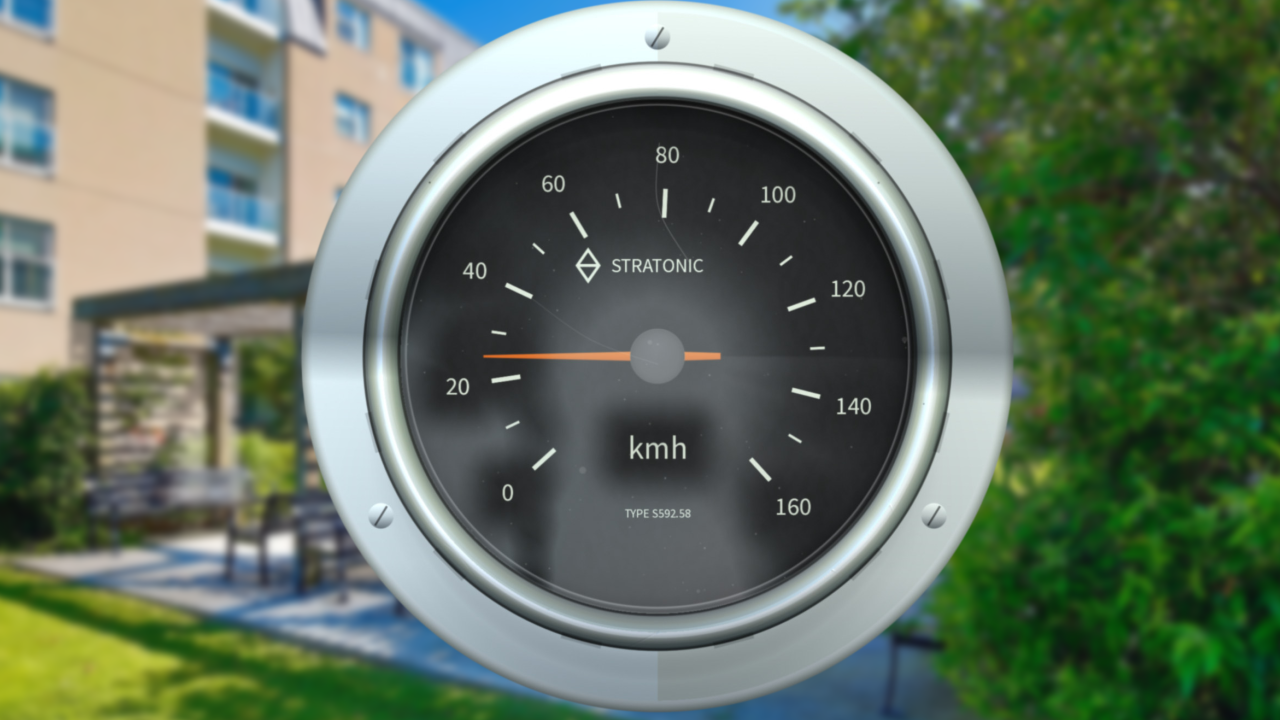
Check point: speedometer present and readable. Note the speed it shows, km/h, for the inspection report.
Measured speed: 25 km/h
